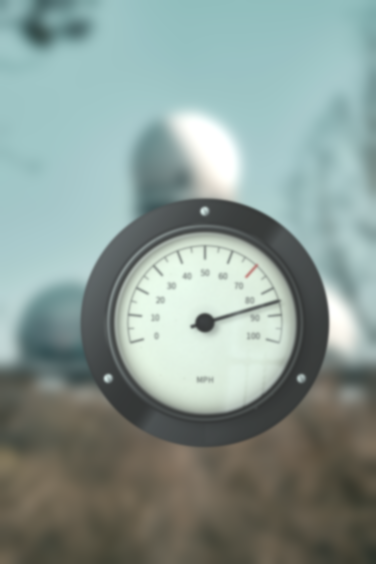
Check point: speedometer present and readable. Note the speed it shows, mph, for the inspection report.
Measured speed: 85 mph
